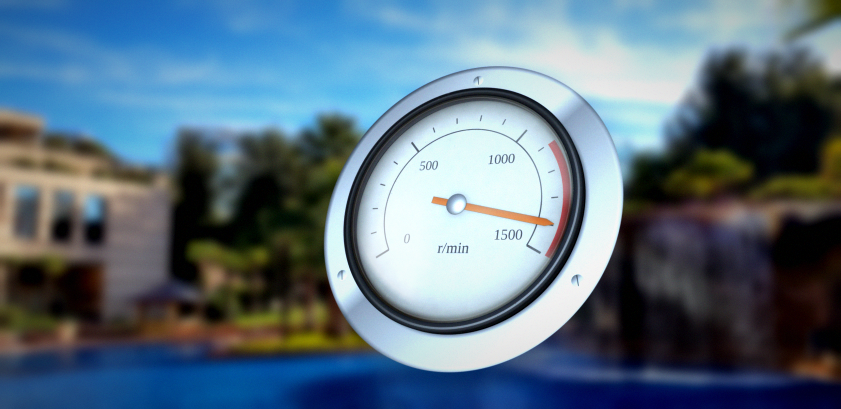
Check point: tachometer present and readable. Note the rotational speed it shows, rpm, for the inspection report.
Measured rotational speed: 1400 rpm
